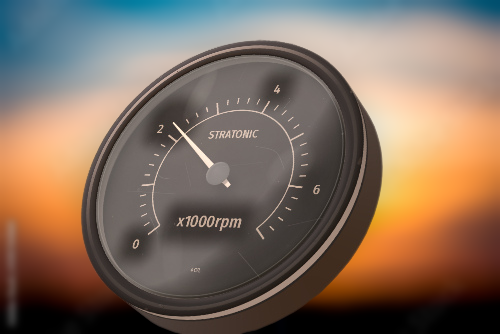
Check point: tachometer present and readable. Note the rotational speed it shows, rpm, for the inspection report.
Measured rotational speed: 2200 rpm
